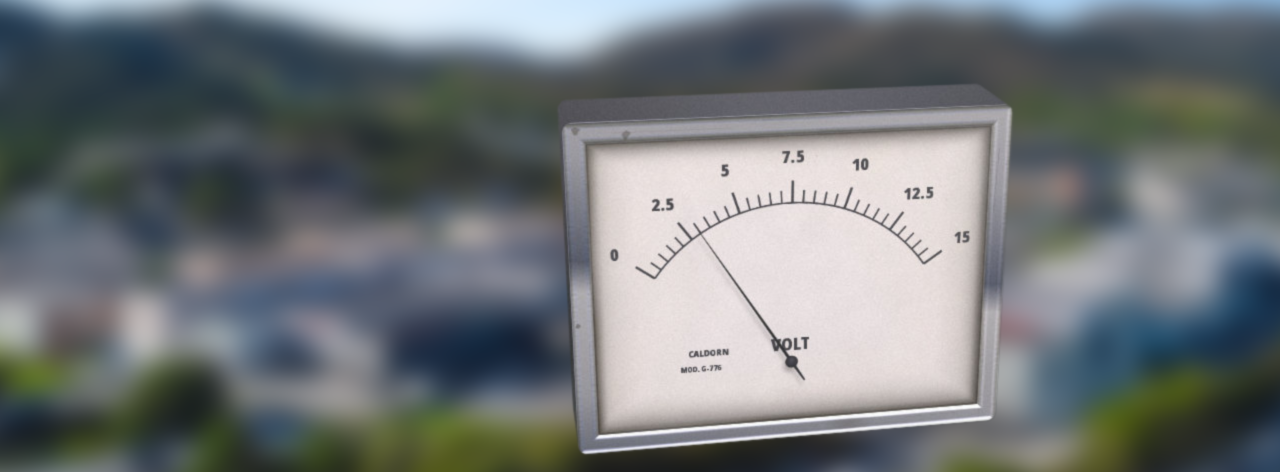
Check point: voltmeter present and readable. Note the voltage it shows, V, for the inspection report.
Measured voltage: 3 V
